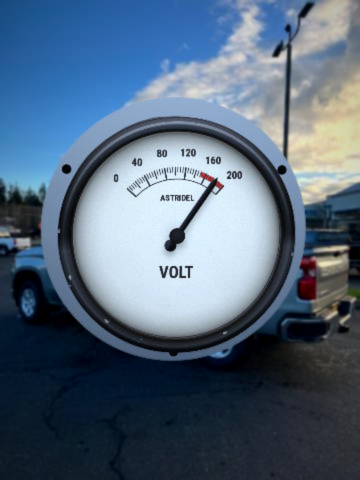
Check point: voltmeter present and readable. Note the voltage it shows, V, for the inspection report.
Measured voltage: 180 V
